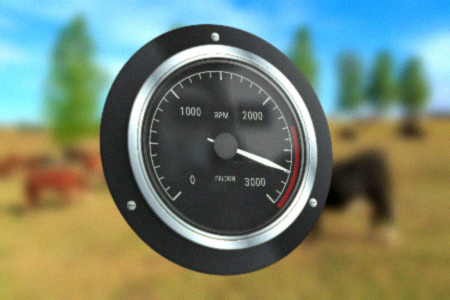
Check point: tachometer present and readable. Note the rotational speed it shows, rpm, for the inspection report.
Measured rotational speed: 2700 rpm
